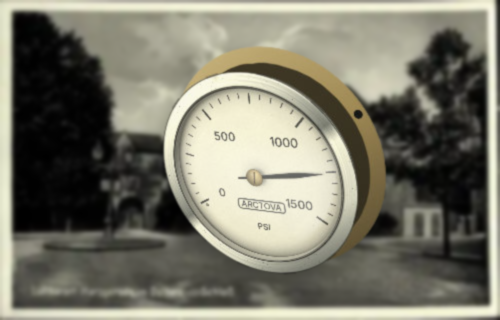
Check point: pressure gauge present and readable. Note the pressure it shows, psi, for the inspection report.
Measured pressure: 1250 psi
